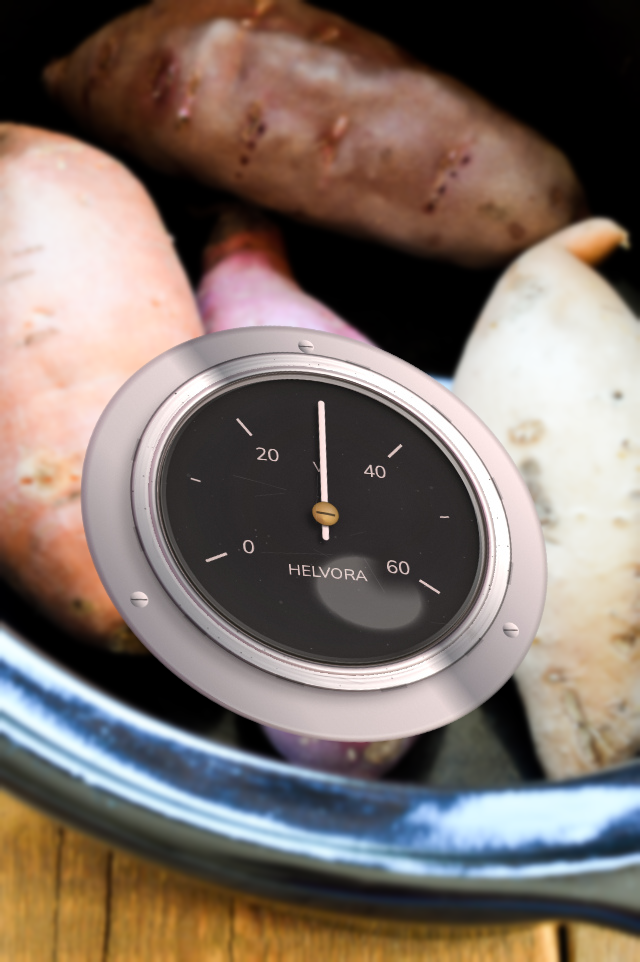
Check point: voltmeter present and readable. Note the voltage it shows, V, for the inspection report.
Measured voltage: 30 V
